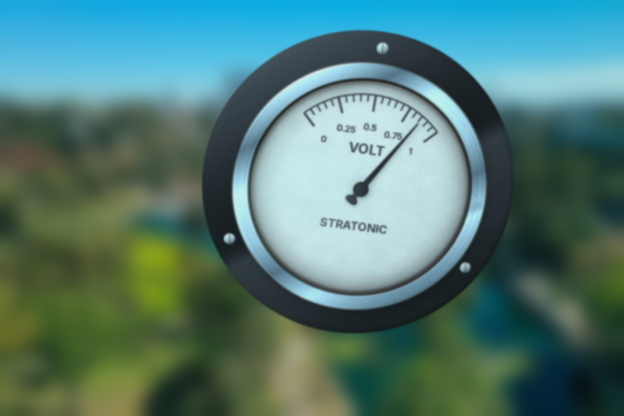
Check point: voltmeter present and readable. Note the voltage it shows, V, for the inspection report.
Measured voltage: 0.85 V
